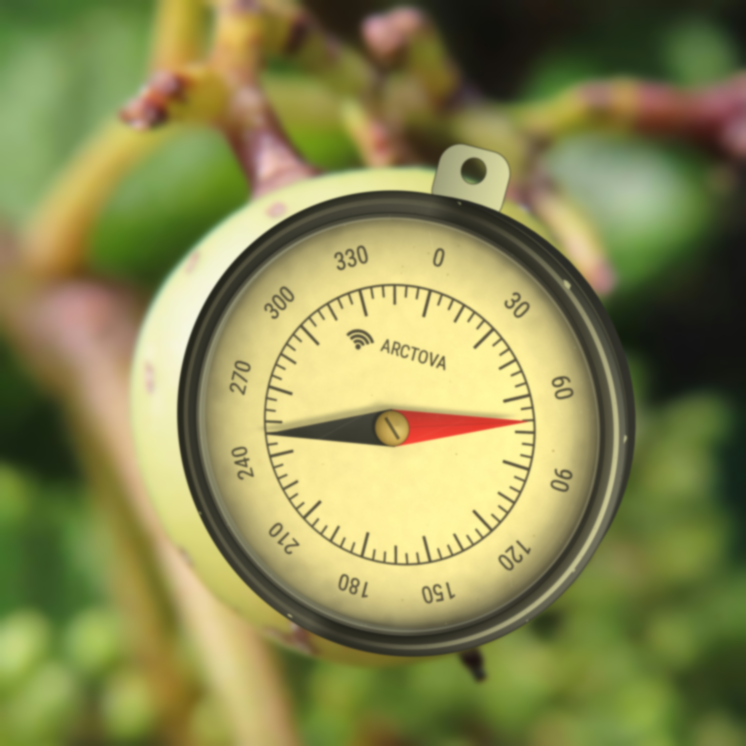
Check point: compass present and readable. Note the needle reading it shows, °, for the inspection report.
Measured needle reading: 70 °
